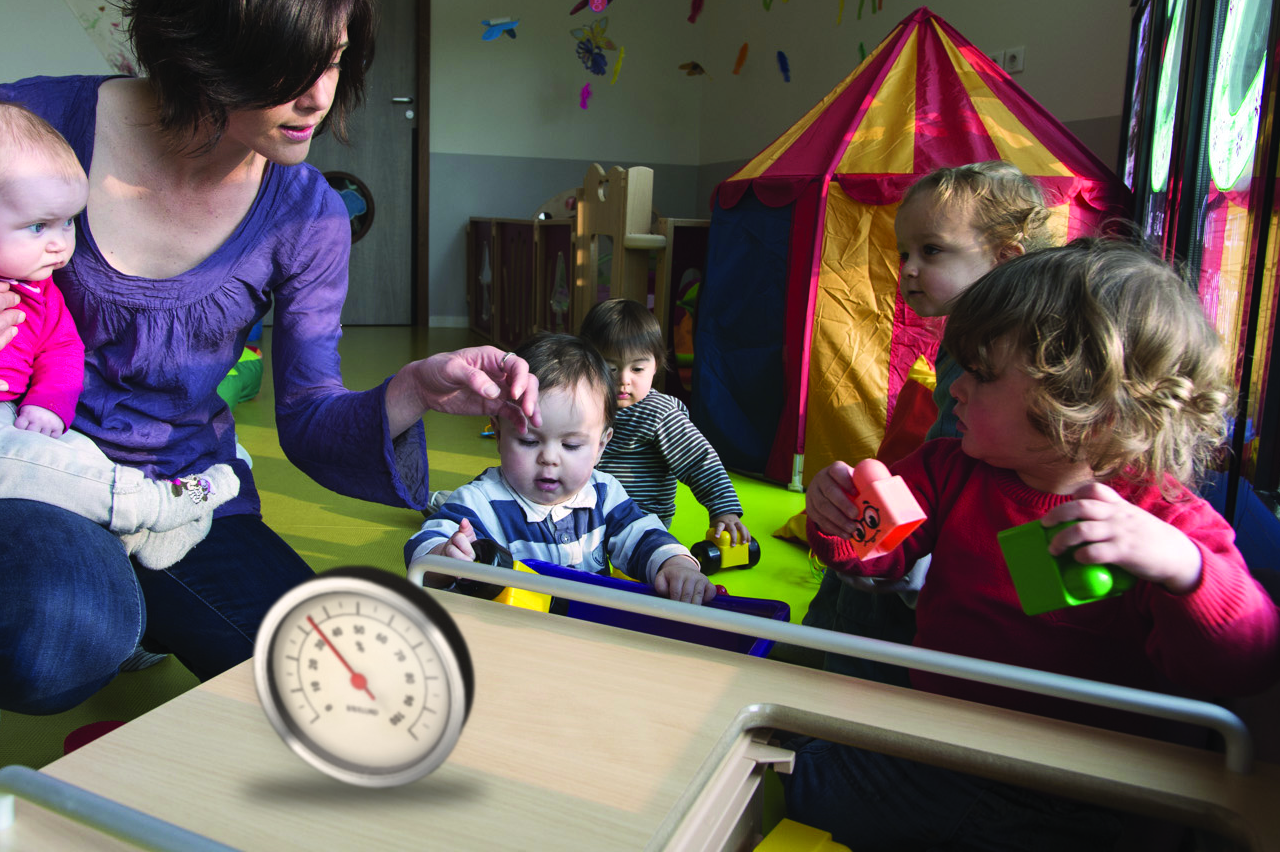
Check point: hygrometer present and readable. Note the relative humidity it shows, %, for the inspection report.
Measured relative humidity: 35 %
